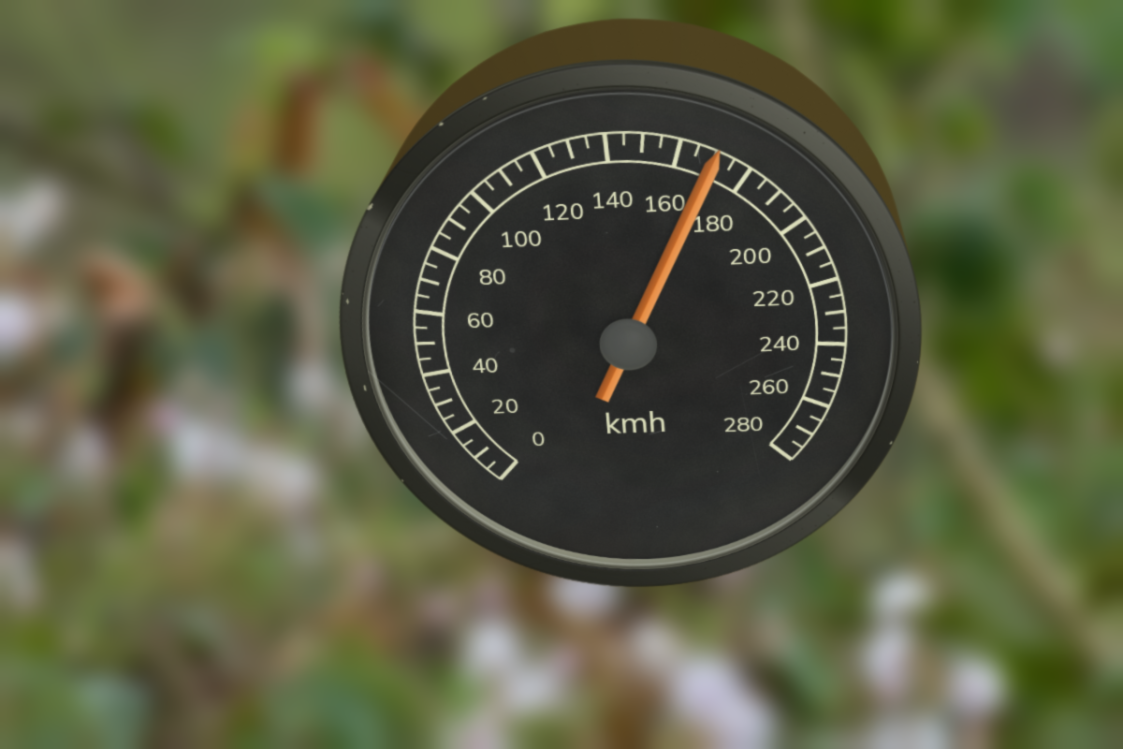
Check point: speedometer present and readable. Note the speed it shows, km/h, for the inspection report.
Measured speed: 170 km/h
